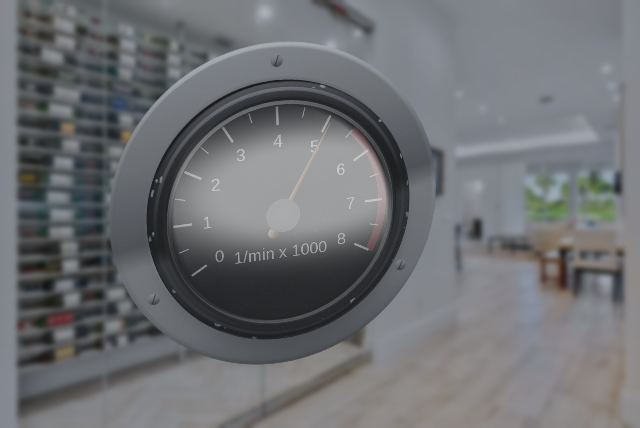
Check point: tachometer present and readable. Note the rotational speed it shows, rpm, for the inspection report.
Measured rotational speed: 5000 rpm
